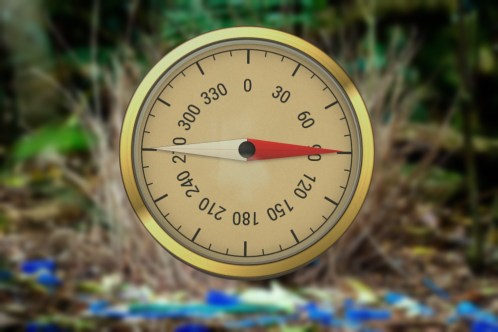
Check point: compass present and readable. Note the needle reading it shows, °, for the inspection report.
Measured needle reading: 90 °
